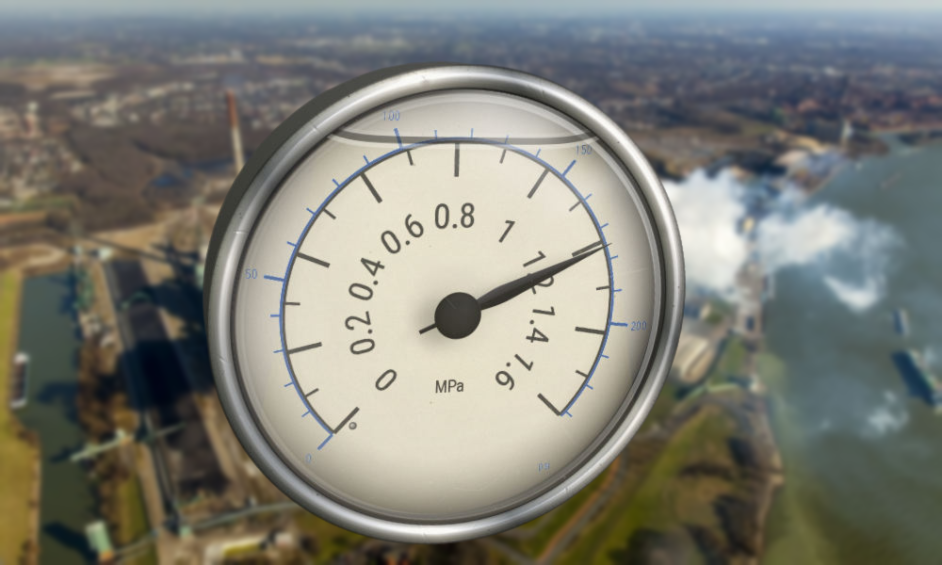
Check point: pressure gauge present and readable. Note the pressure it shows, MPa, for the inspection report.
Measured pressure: 1.2 MPa
